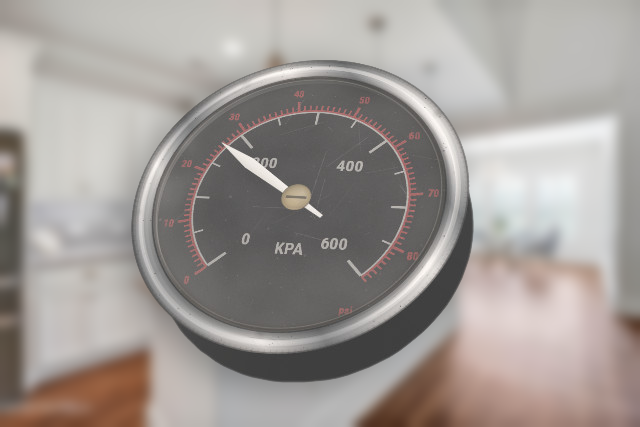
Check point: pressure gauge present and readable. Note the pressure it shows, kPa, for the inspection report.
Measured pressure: 175 kPa
